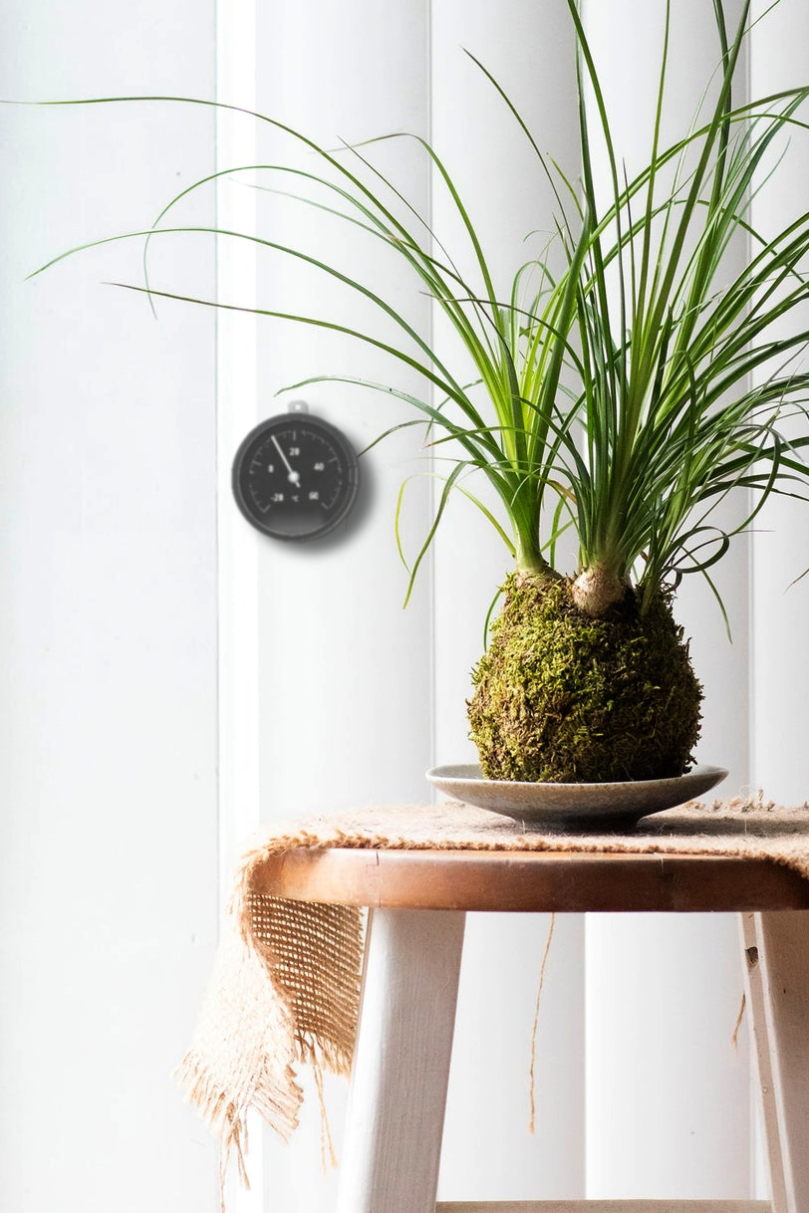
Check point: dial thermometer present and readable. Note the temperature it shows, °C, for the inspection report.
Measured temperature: 12 °C
